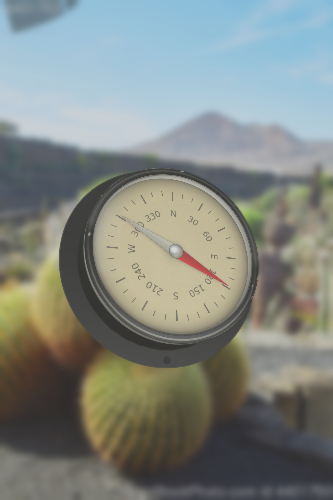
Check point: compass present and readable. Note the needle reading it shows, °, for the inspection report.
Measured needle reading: 120 °
